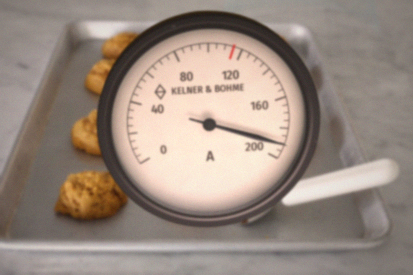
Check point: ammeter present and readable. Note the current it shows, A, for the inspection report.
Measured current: 190 A
